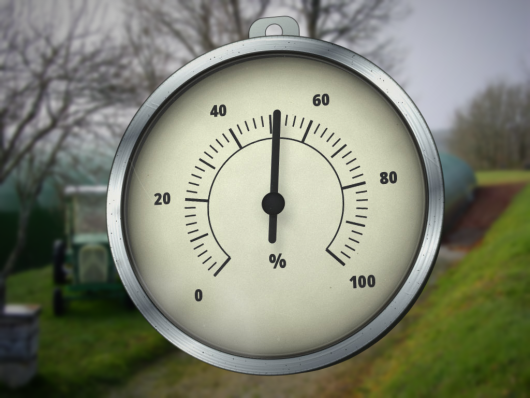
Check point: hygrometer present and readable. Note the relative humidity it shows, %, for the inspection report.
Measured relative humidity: 52 %
